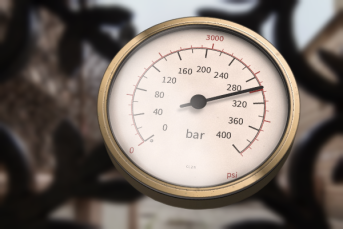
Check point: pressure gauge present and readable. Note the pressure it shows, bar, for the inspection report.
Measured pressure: 300 bar
